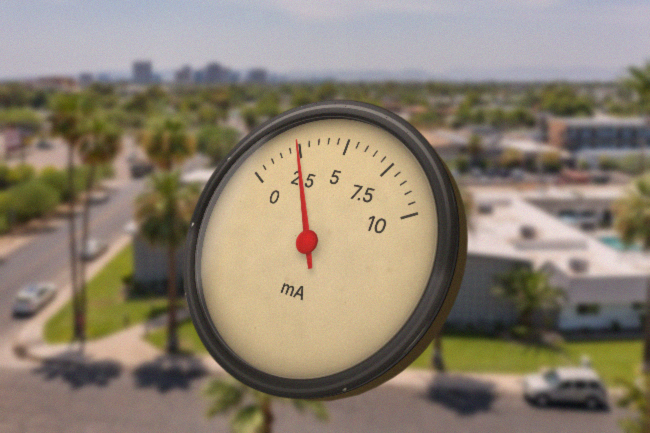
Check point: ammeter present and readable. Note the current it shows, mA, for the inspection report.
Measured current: 2.5 mA
